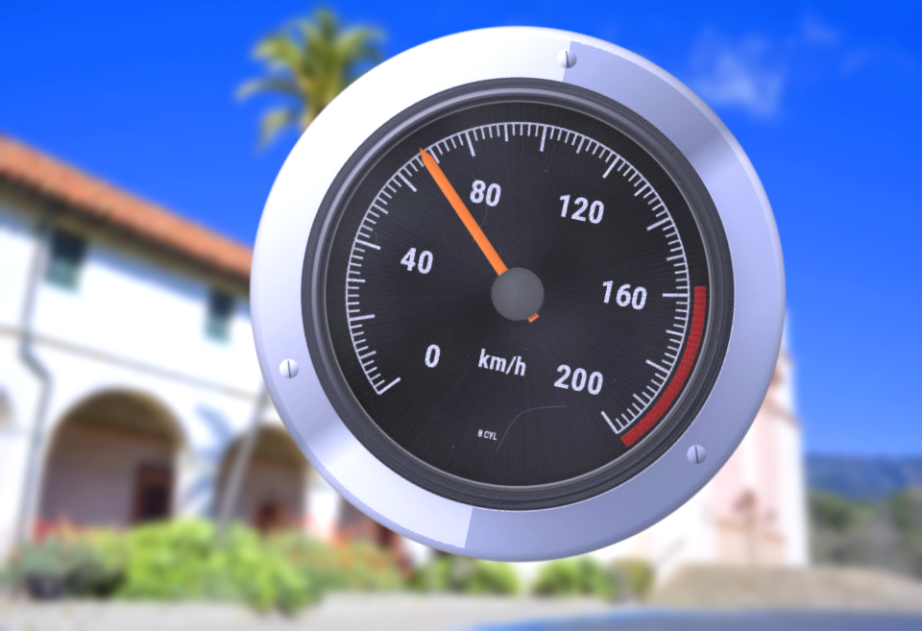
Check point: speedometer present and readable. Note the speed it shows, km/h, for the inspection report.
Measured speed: 68 km/h
